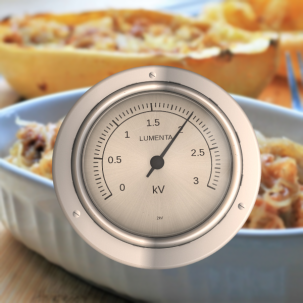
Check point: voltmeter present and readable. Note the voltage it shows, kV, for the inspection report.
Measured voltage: 2 kV
